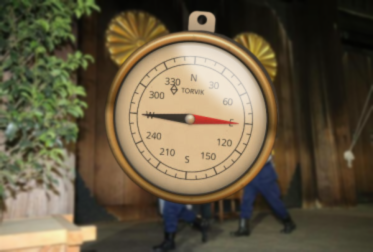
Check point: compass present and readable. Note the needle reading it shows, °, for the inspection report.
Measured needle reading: 90 °
